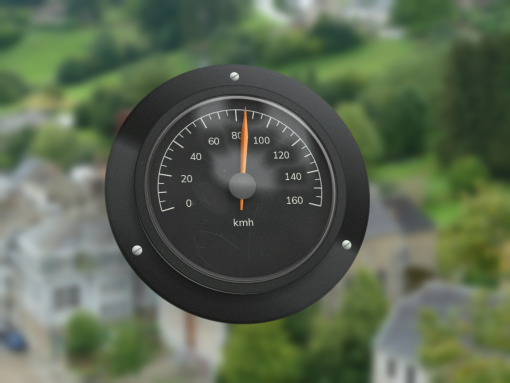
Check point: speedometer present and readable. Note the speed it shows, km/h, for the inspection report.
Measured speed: 85 km/h
